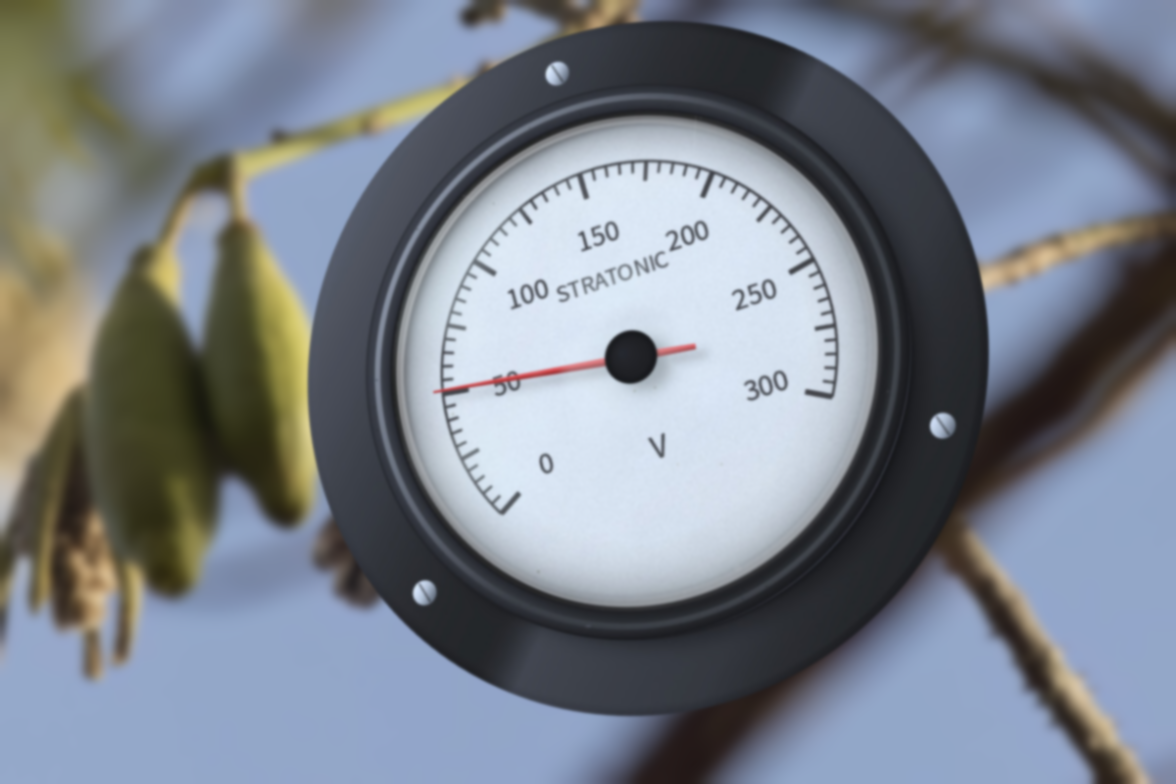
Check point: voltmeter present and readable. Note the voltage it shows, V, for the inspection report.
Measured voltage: 50 V
